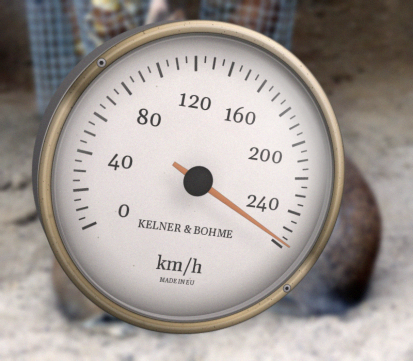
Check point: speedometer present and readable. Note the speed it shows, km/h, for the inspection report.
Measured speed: 257.5 km/h
